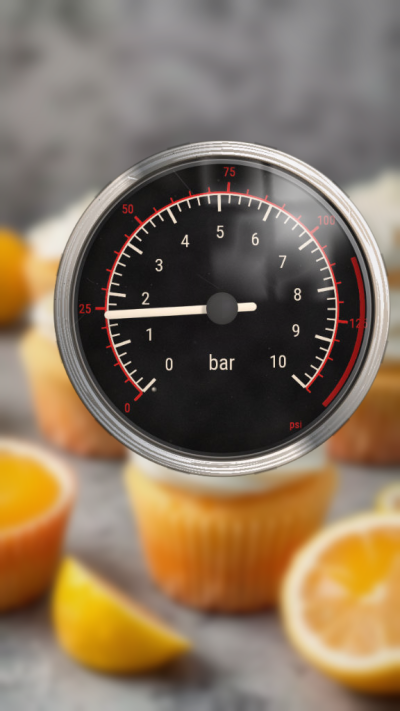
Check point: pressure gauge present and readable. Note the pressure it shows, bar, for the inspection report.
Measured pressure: 1.6 bar
